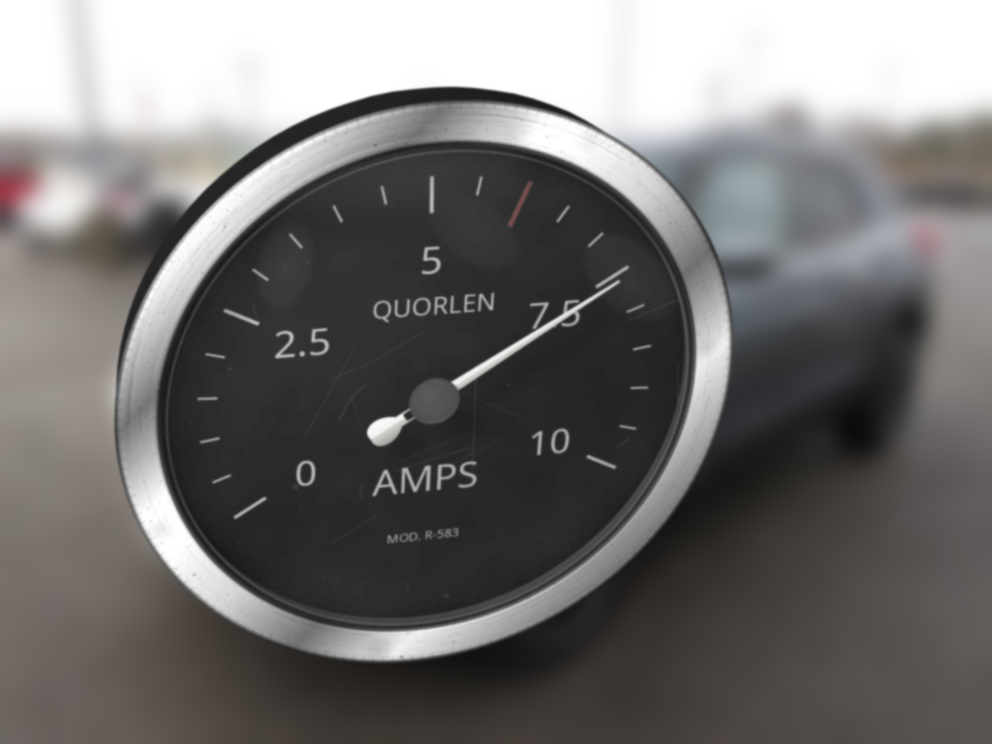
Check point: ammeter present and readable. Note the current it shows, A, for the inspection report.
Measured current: 7.5 A
